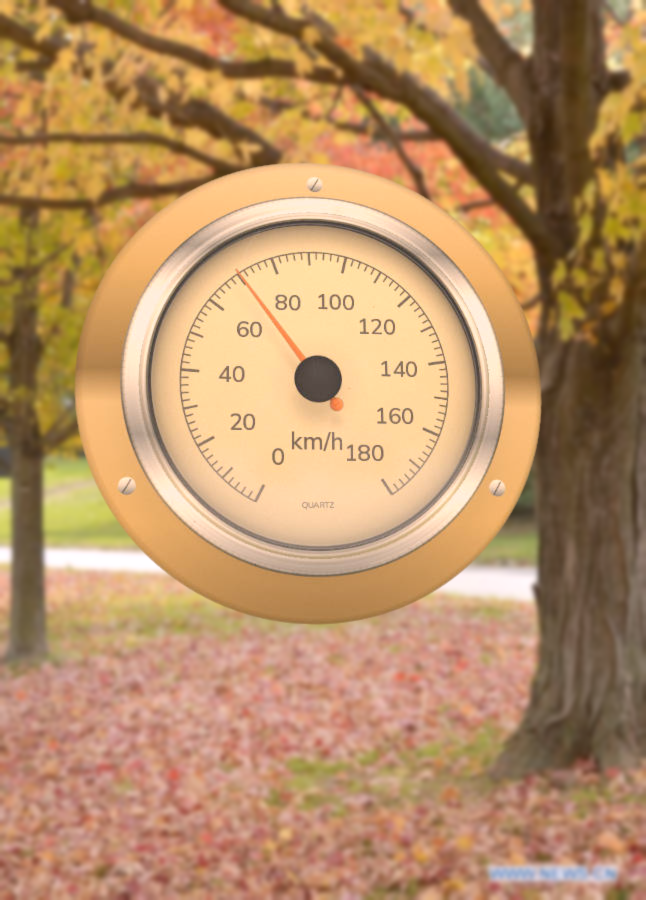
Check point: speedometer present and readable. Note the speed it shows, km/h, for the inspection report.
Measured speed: 70 km/h
